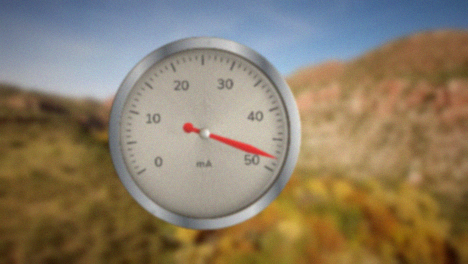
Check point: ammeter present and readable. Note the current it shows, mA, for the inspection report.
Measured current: 48 mA
